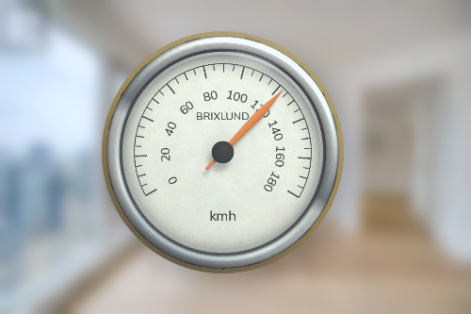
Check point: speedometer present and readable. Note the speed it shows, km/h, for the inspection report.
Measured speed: 122.5 km/h
